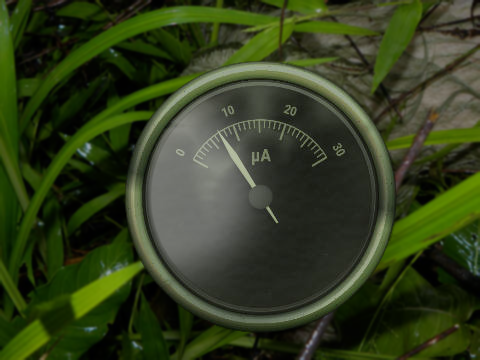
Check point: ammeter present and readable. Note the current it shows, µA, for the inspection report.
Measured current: 7 µA
